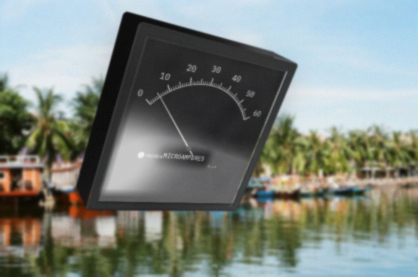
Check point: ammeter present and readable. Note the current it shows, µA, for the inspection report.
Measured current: 5 µA
